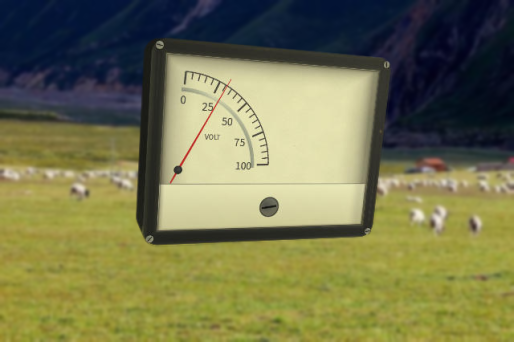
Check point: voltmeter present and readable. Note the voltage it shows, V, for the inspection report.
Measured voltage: 30 V
